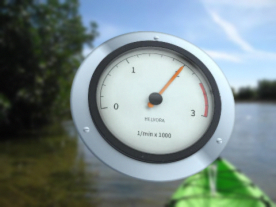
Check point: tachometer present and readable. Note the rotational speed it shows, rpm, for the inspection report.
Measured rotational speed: 2000 rpm
